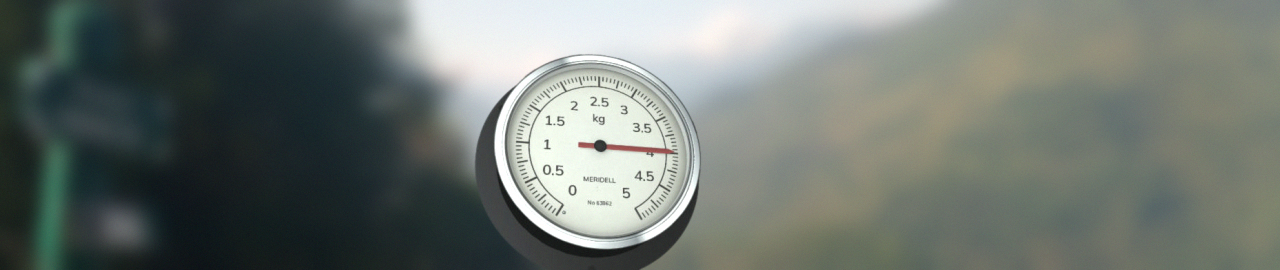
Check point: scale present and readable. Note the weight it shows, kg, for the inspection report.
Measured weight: 4 kg
